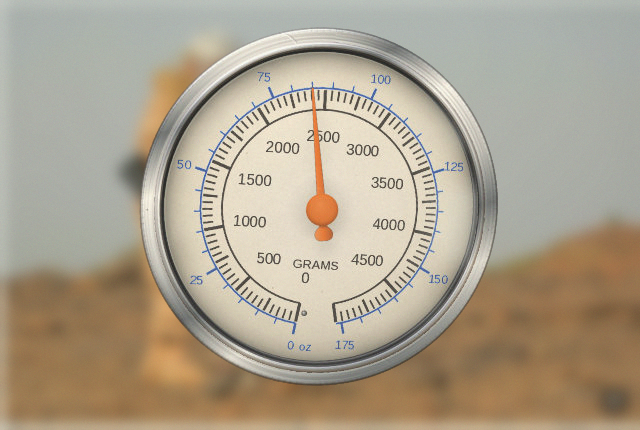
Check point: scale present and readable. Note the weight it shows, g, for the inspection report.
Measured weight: 2400 g
